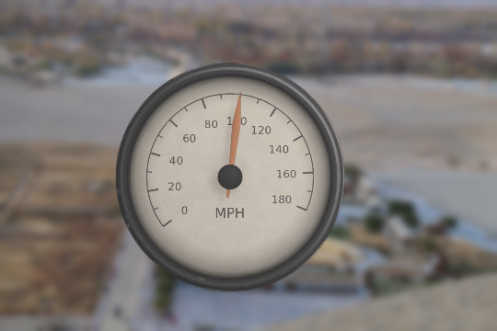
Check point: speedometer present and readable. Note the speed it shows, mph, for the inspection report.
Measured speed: 100 mph
